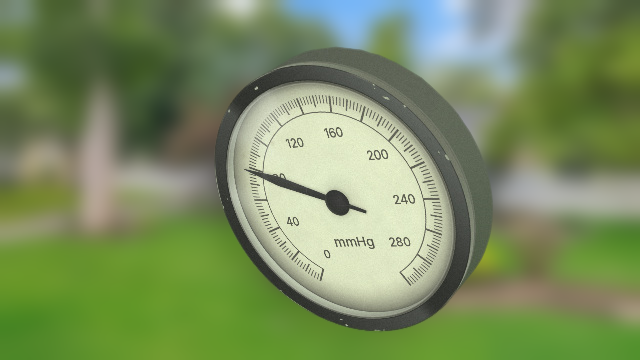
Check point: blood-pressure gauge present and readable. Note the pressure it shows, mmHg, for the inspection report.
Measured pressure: 80 mmHg
